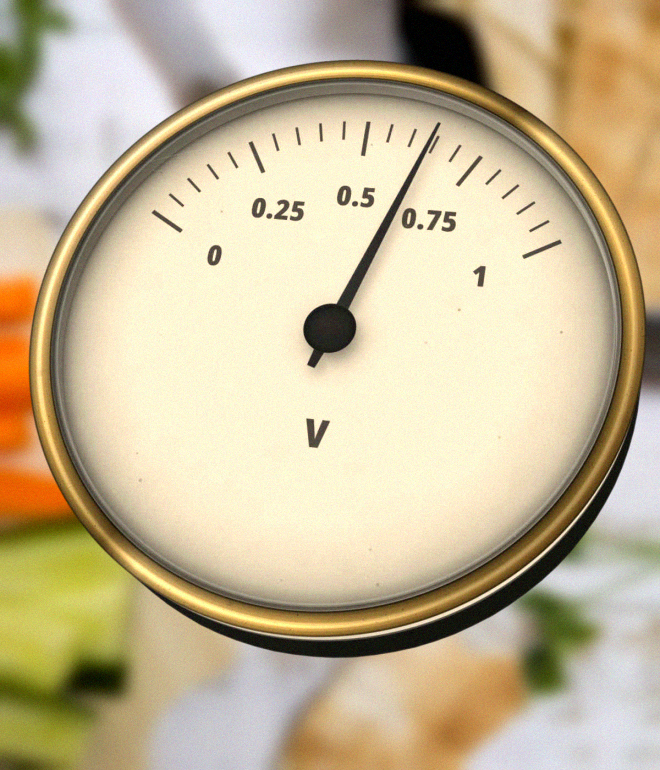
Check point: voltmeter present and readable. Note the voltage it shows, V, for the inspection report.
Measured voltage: 0.65 V
